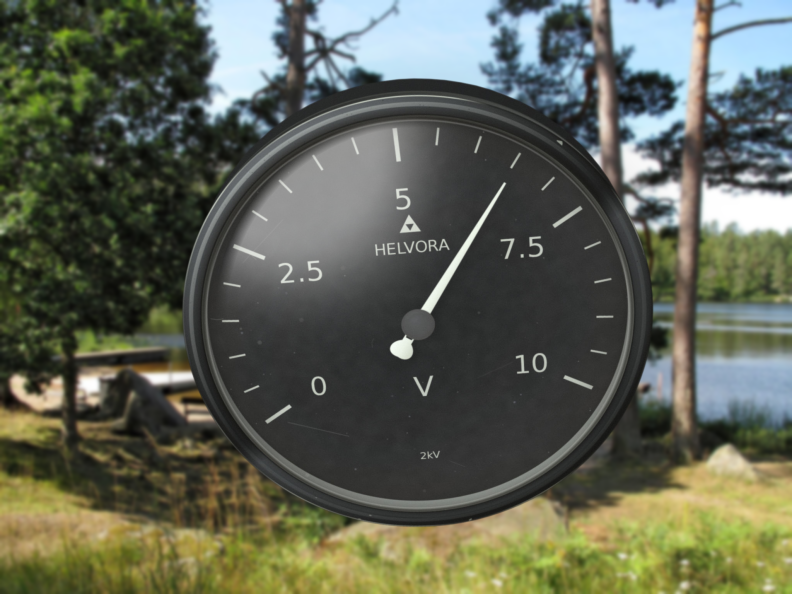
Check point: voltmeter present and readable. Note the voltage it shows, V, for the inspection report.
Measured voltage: 6.5 V
